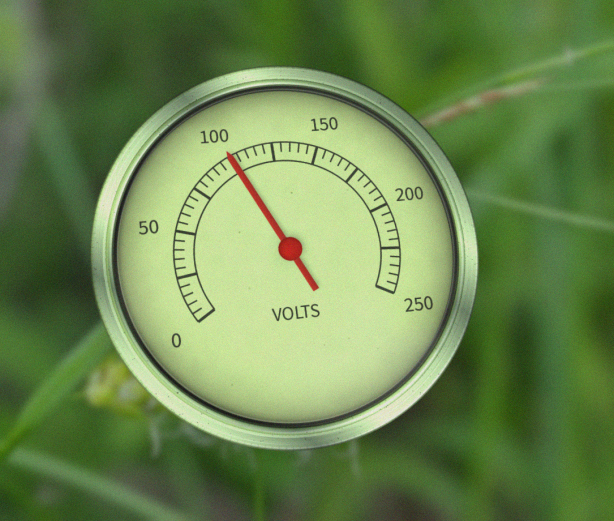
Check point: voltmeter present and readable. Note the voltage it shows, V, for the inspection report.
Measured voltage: 100 V
